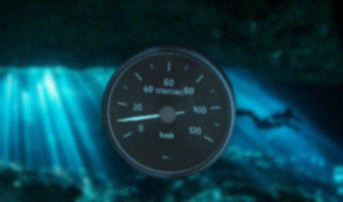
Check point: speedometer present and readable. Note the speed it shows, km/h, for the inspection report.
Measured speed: 10 km/h
